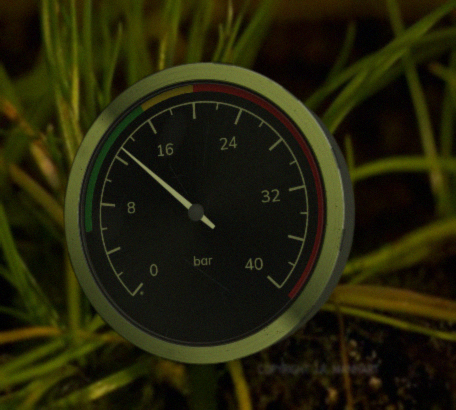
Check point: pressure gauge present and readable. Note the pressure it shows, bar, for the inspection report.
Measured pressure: 13 bar
